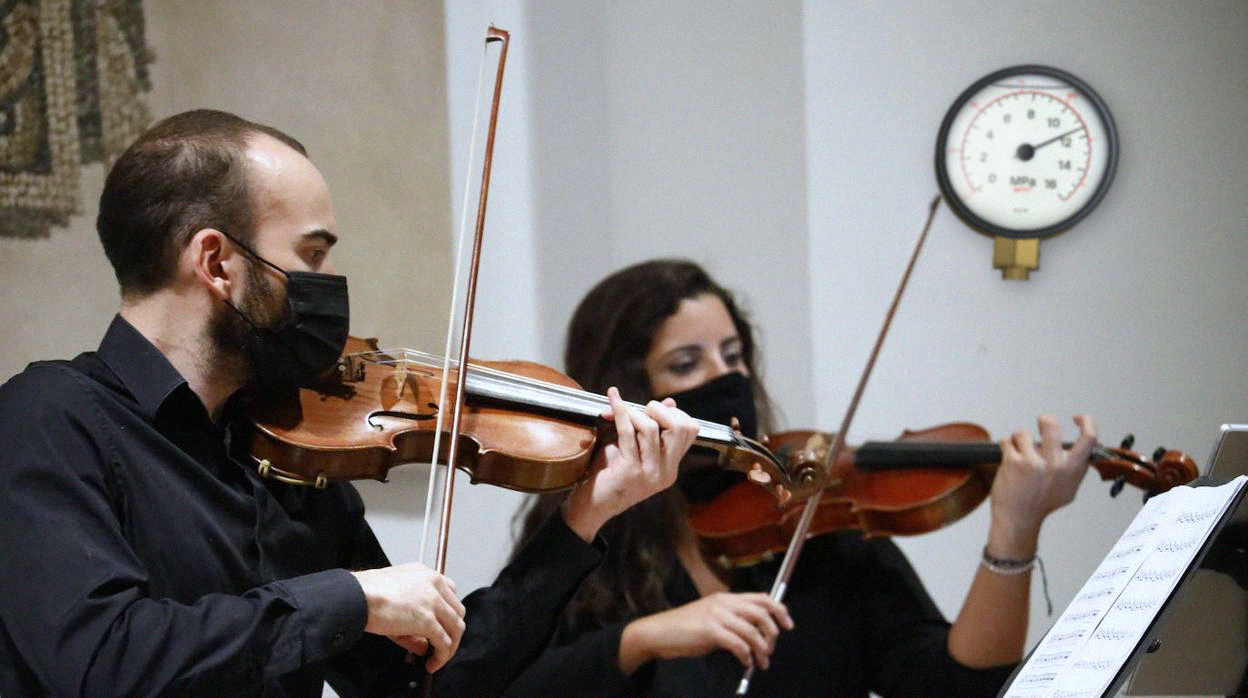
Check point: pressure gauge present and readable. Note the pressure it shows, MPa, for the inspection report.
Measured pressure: 11.5 MPa
